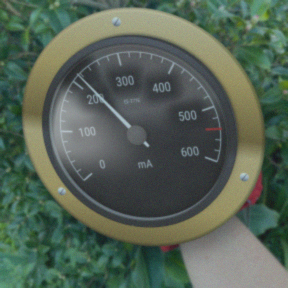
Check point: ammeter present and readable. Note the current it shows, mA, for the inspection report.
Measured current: 220 mA
